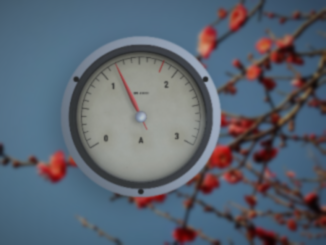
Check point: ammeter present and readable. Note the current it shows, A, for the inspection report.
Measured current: 1.2 A
